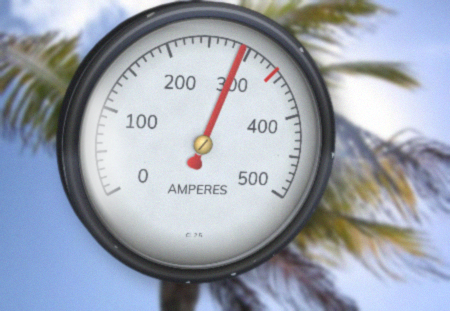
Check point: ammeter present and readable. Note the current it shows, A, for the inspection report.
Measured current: 290 A
